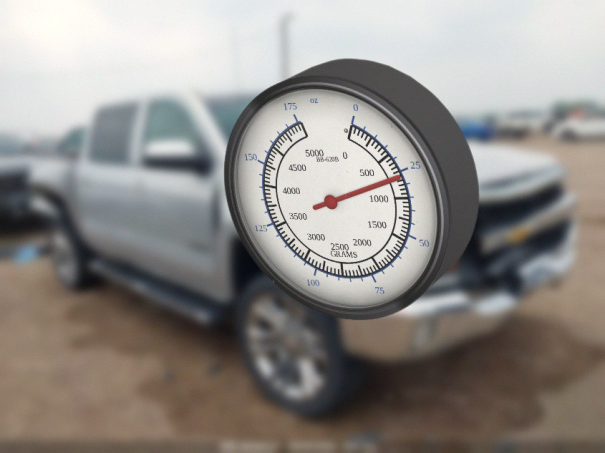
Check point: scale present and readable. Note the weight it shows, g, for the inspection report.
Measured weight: 750 g
